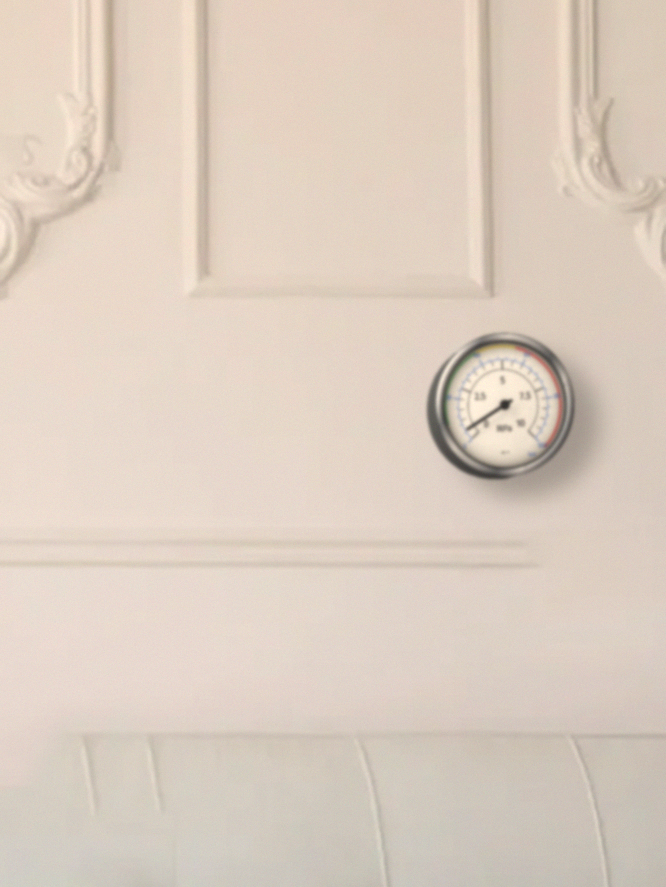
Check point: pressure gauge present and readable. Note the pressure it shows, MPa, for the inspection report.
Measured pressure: 0.5 MPa
